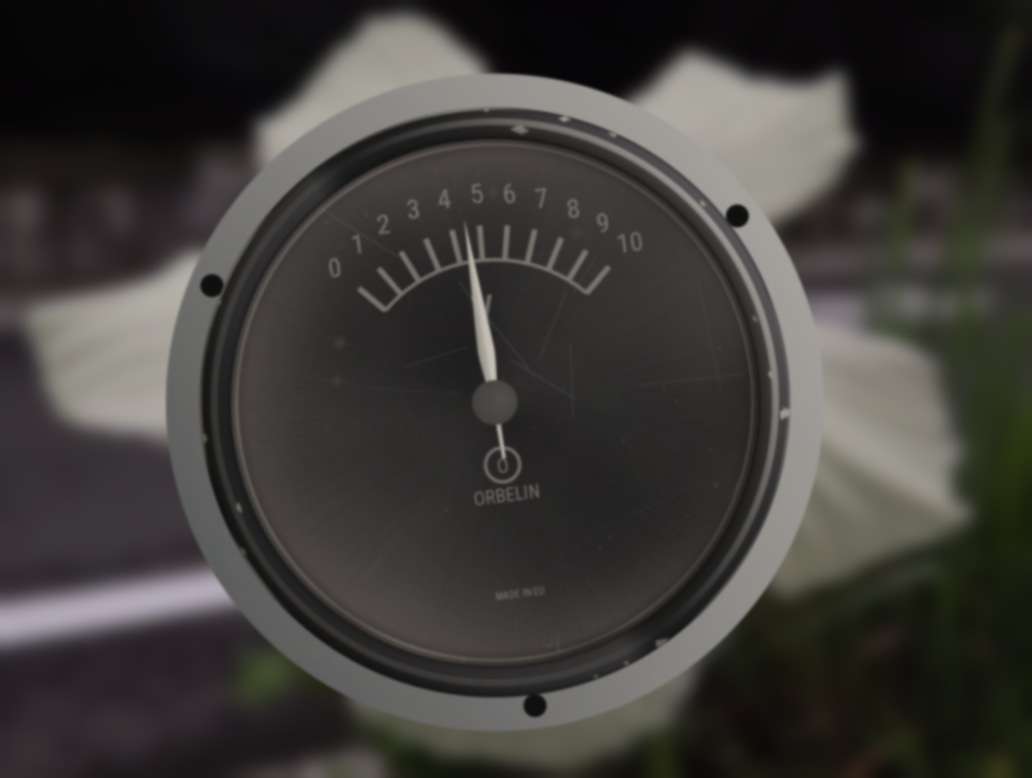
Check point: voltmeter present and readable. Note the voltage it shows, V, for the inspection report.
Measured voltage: 4.5 V
